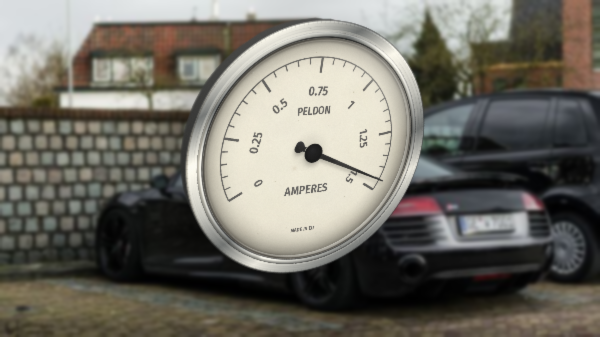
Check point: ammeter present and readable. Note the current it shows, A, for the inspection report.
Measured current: 1.45 A
